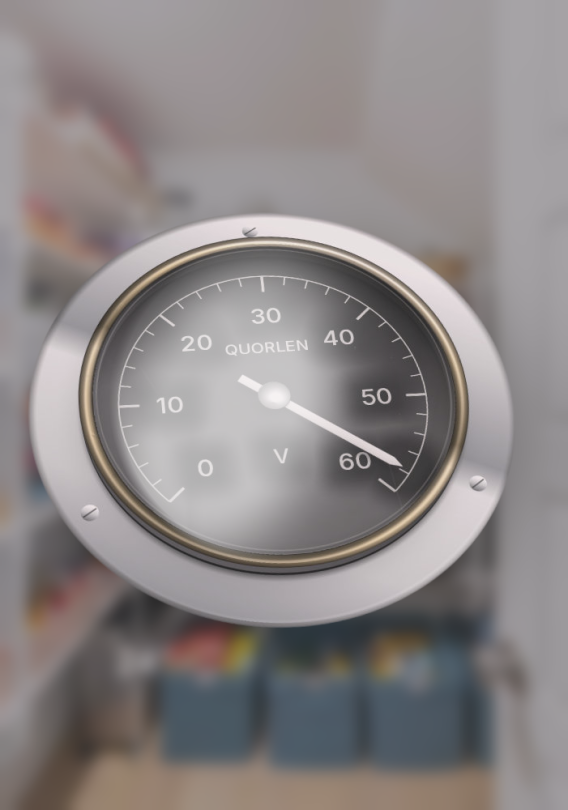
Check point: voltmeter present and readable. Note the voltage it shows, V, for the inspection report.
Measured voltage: 58 V
